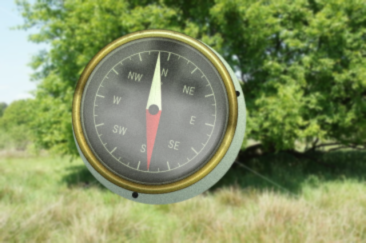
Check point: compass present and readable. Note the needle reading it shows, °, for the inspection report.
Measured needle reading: 170 °
